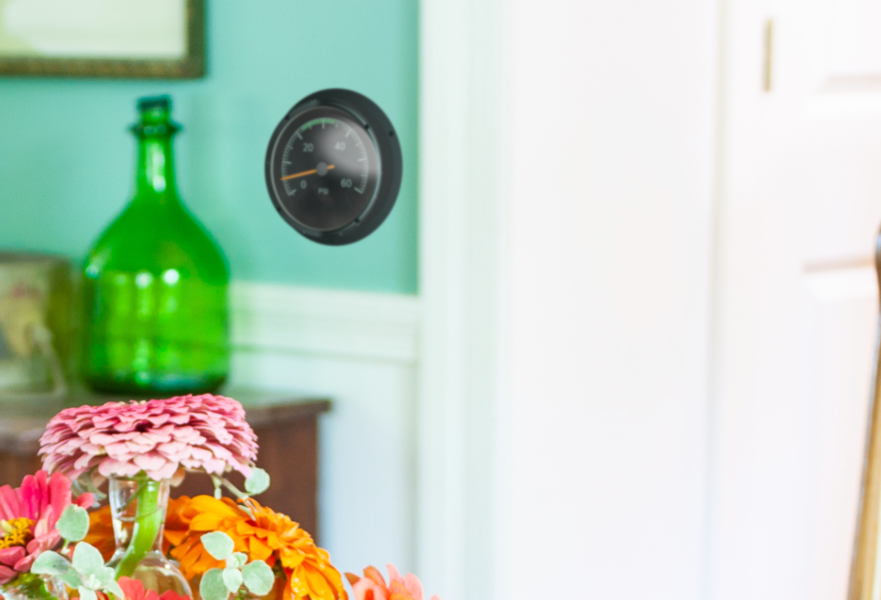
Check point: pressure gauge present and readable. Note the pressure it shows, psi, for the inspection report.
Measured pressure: 5 psi
